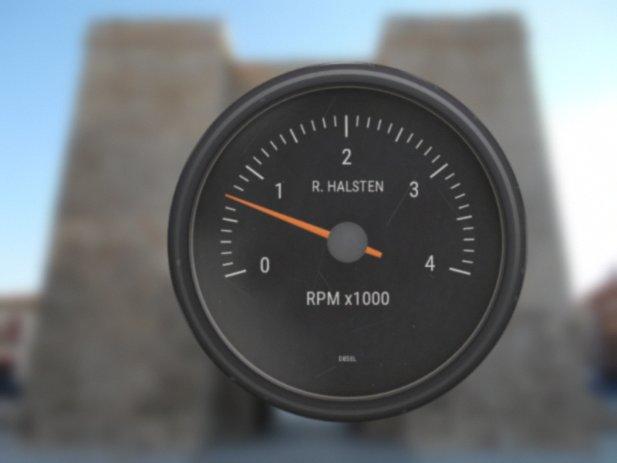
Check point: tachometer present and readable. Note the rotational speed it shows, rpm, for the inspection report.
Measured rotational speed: 700 rpm
